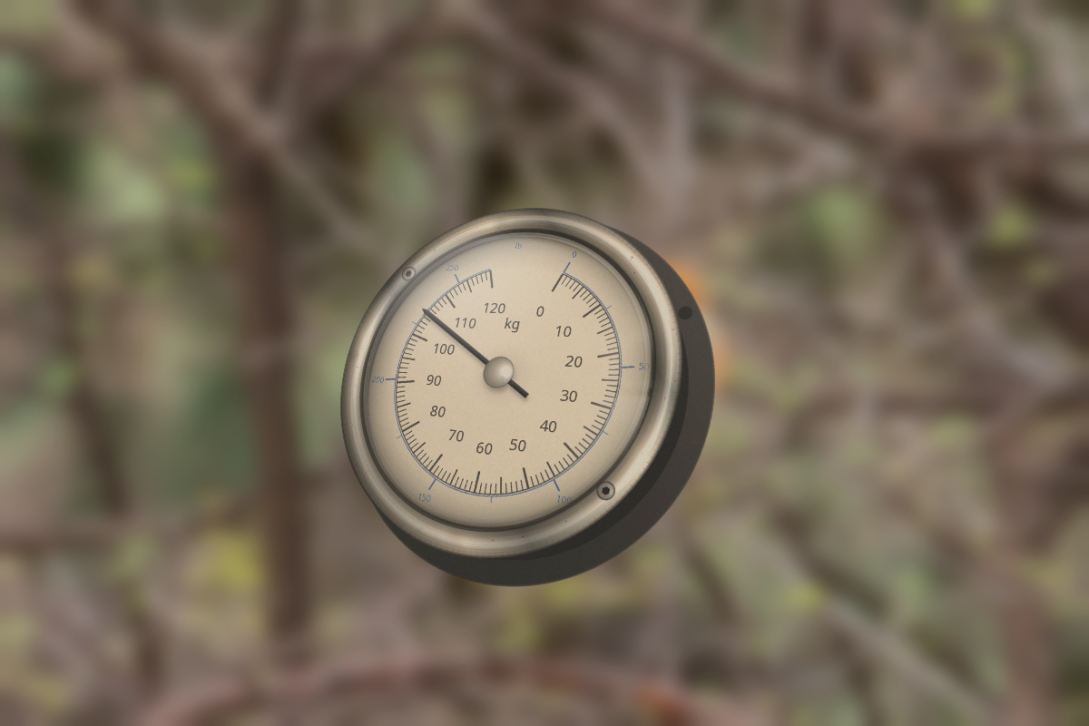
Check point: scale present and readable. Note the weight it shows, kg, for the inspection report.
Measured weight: 105 kg
